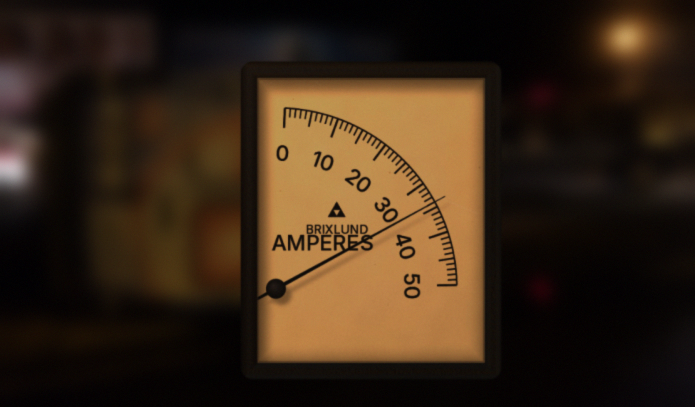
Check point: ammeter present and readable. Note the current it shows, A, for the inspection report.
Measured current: 34 A
